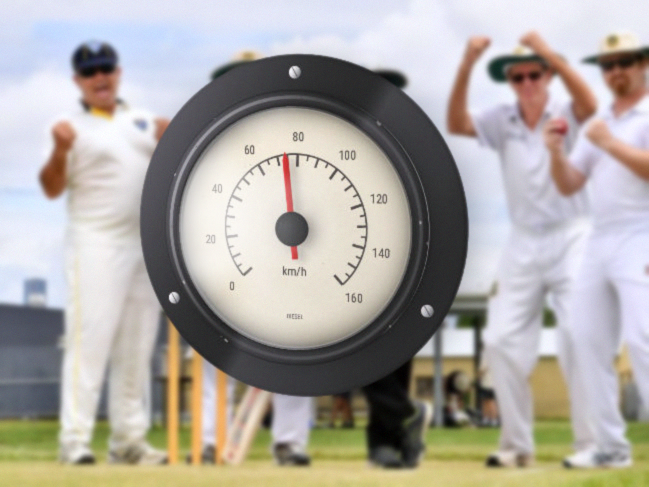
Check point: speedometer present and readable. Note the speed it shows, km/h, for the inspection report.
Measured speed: 75 km/h
